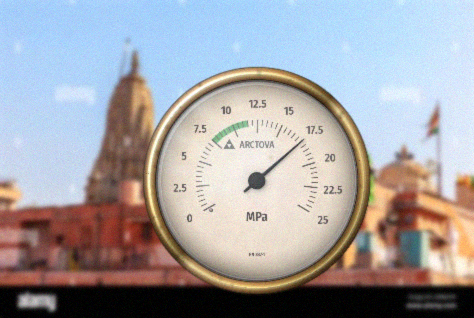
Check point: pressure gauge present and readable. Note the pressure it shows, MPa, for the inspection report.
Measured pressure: 17.5 MPa
